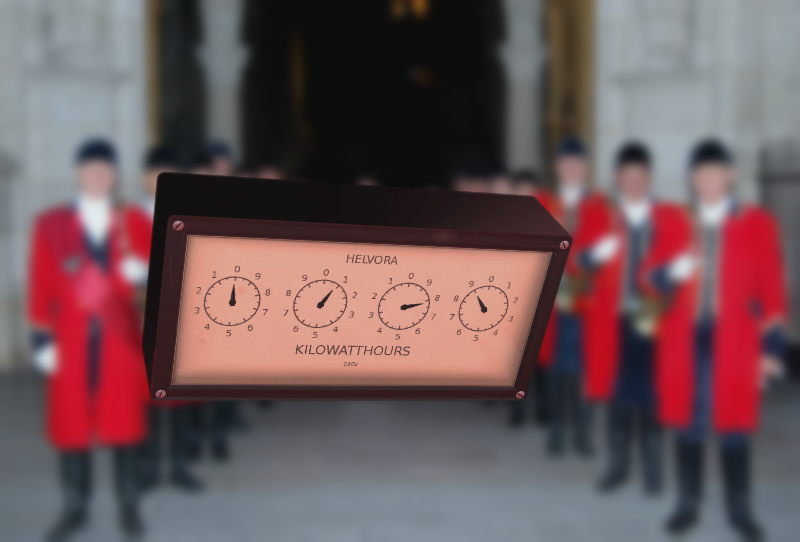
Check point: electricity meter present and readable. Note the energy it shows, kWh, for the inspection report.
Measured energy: 79 kWh
